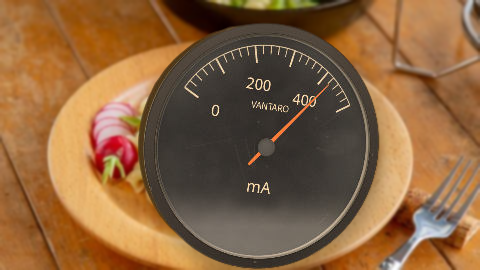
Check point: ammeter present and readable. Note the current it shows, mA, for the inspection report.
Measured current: 420 mA
